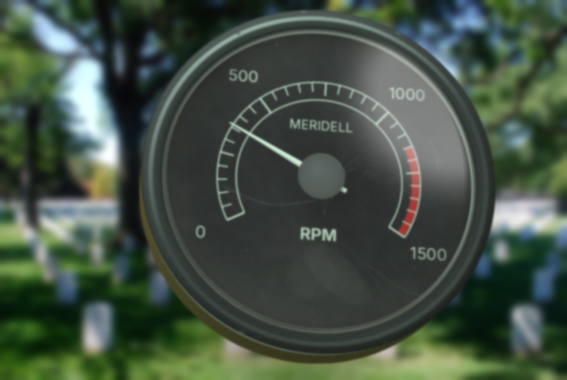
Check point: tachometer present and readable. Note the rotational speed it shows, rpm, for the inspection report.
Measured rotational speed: 350 rpm
